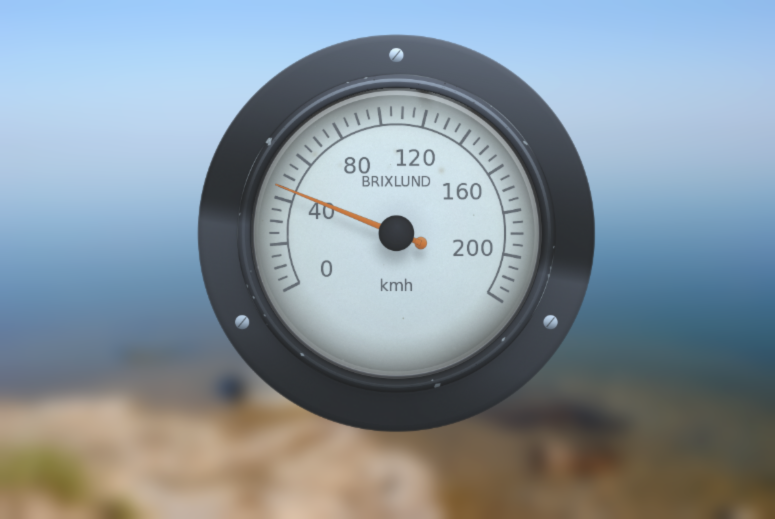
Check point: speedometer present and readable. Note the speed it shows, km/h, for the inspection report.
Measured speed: 45 km/h
